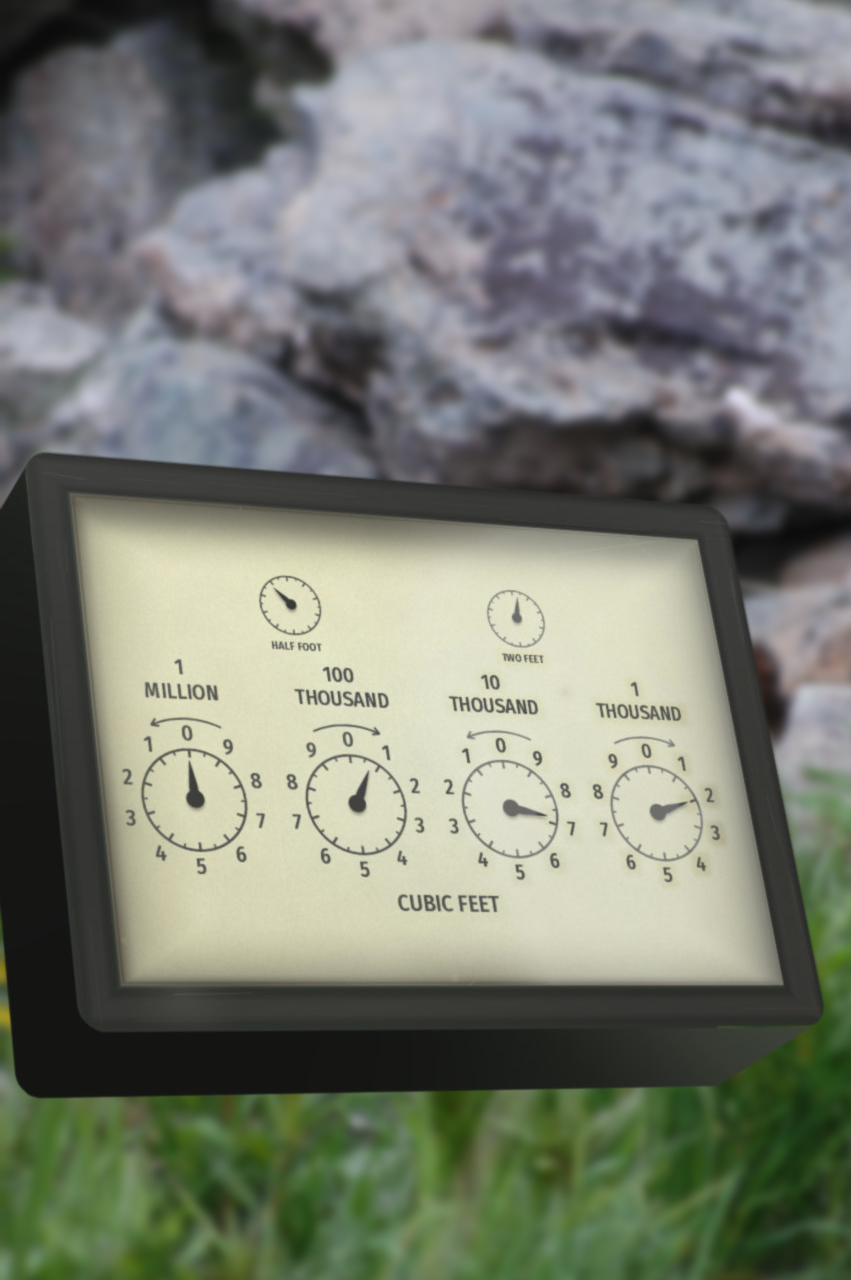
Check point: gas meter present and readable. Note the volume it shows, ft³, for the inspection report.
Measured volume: 7200 ft³
